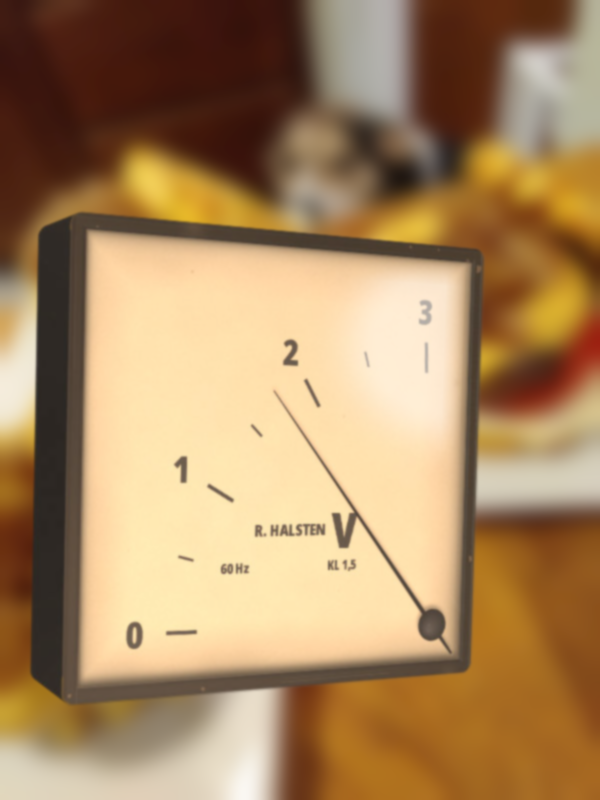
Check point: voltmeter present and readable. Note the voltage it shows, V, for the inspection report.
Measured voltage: 1.75 V
